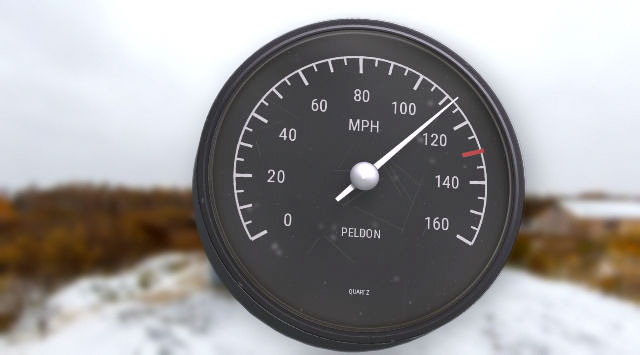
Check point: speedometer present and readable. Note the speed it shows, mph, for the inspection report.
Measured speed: 112.5 mph
